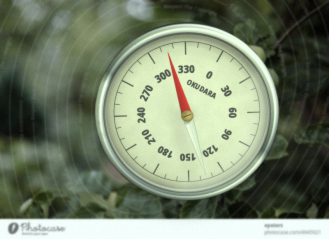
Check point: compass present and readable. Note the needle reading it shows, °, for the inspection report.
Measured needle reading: 315 °
